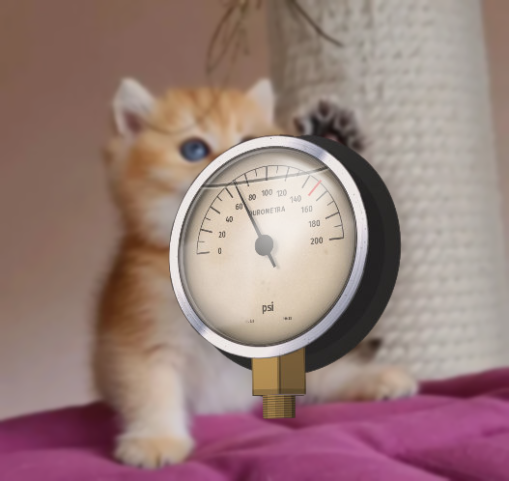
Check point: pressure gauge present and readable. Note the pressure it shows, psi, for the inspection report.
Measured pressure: 70 psi
